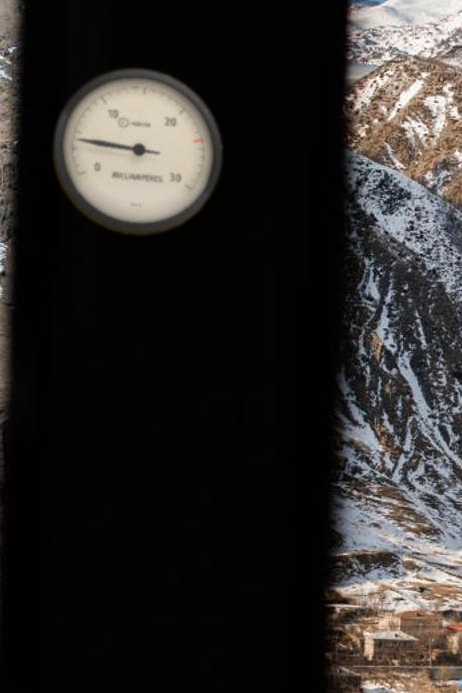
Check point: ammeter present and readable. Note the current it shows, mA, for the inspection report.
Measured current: 4 mA
